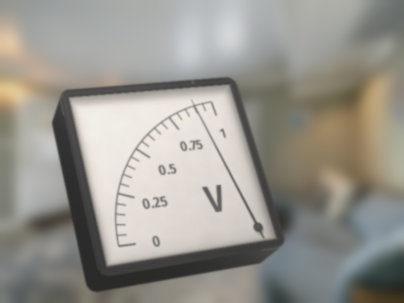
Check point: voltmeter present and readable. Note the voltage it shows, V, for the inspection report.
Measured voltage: 0.9 V
